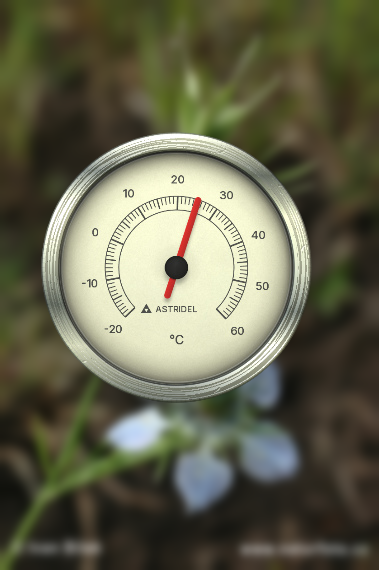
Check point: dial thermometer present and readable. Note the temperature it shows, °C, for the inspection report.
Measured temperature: 25 °C
